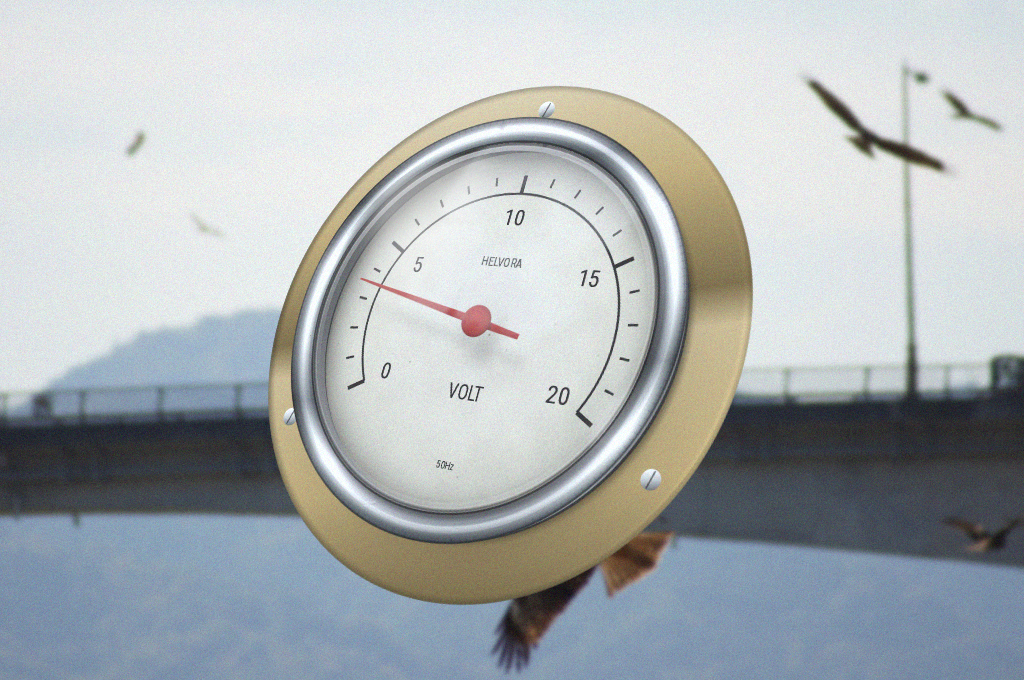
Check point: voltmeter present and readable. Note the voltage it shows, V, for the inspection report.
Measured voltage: 3.5 V
